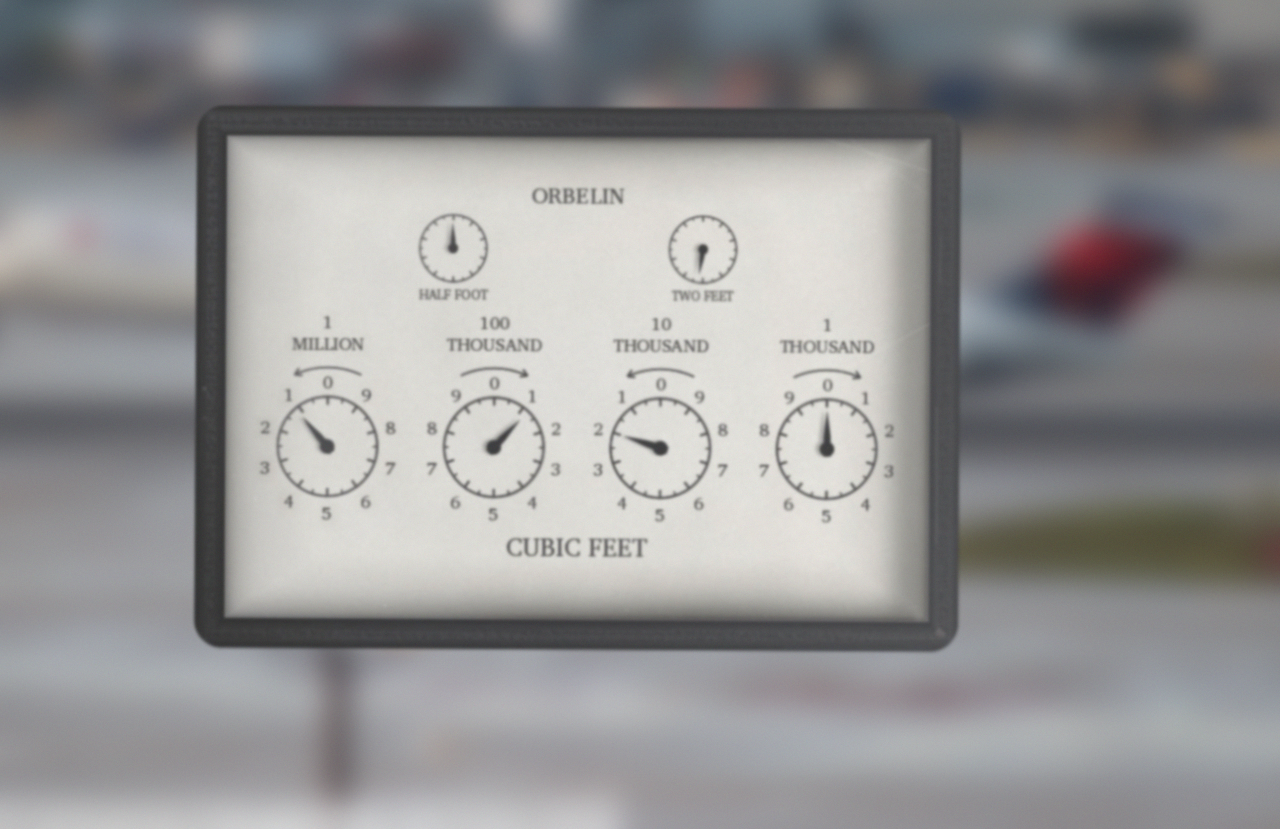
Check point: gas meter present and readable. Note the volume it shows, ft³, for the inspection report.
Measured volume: 112000 ft³
